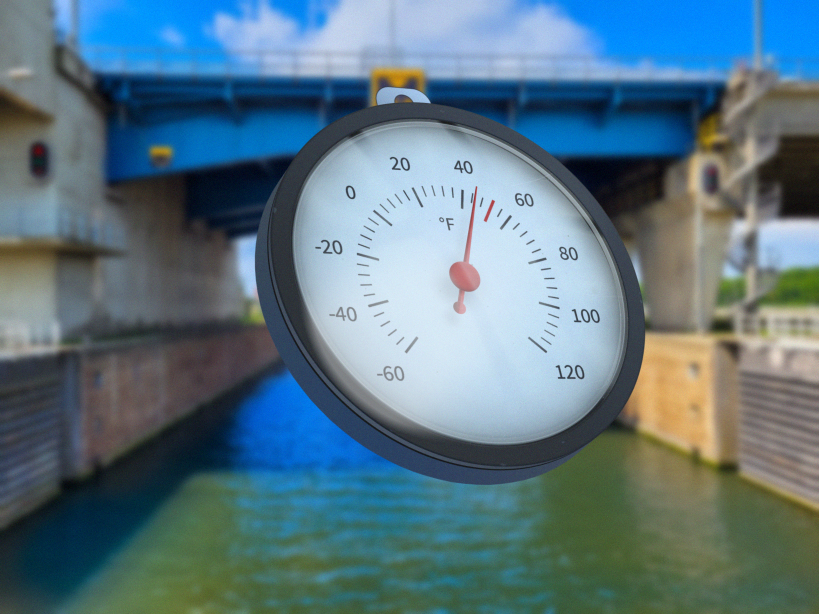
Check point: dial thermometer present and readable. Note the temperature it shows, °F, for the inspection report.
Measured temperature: 44 °F
